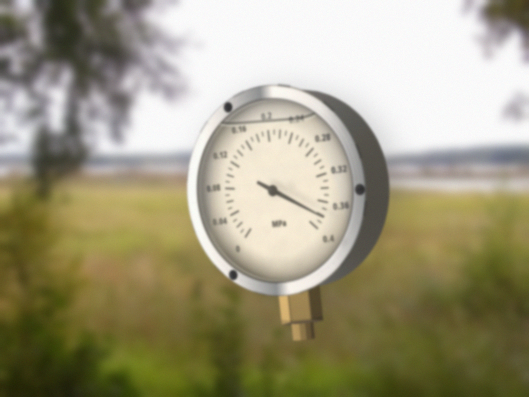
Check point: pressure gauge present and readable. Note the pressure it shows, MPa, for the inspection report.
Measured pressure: 0.38 MPa
